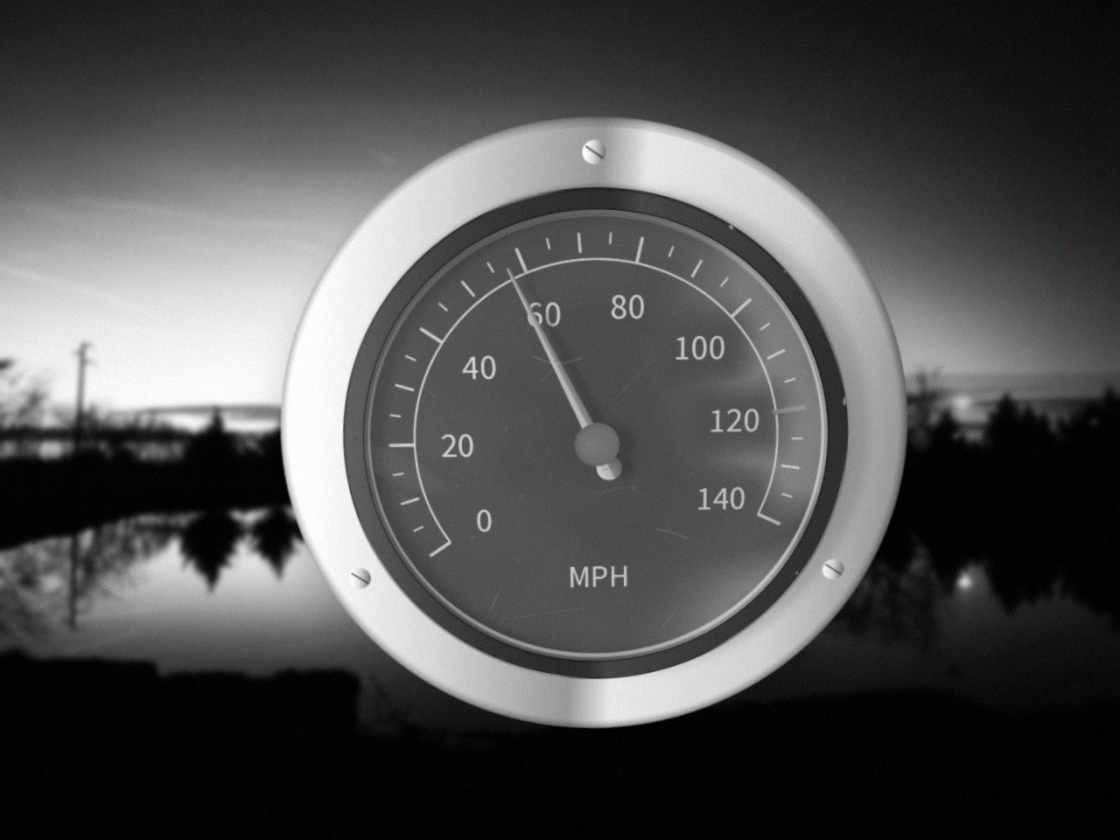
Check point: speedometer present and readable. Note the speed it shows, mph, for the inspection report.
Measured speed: 57.5 mph
